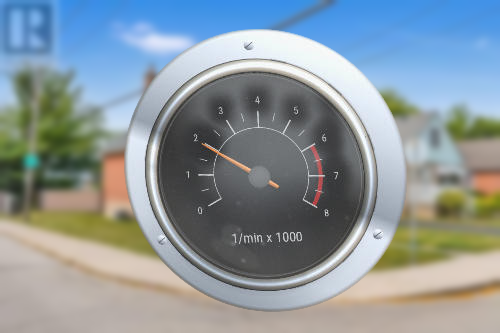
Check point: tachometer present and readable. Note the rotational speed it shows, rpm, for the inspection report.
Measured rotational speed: 2000 rpm
